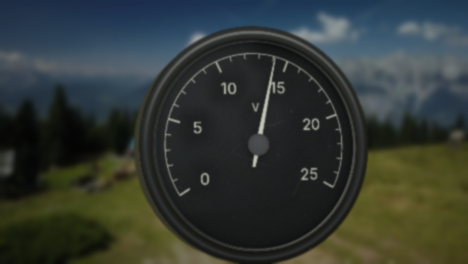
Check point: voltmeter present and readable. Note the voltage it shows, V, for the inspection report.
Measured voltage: 14 V
